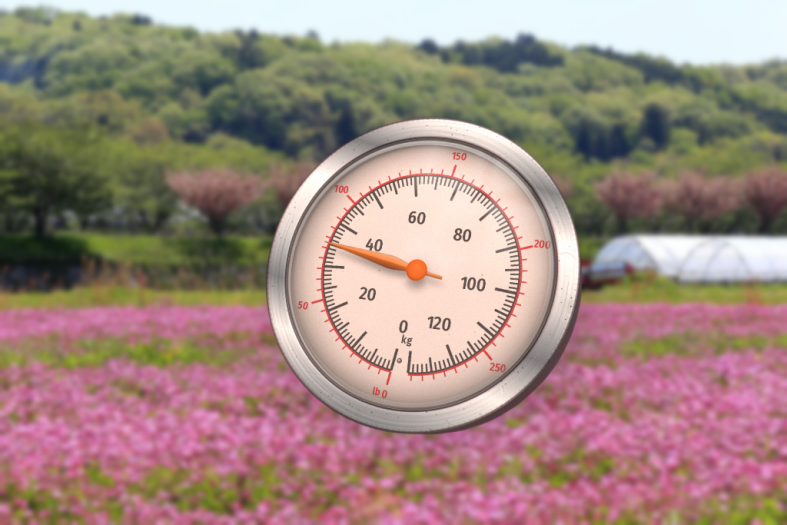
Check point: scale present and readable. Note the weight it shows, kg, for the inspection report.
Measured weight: 35 kg
